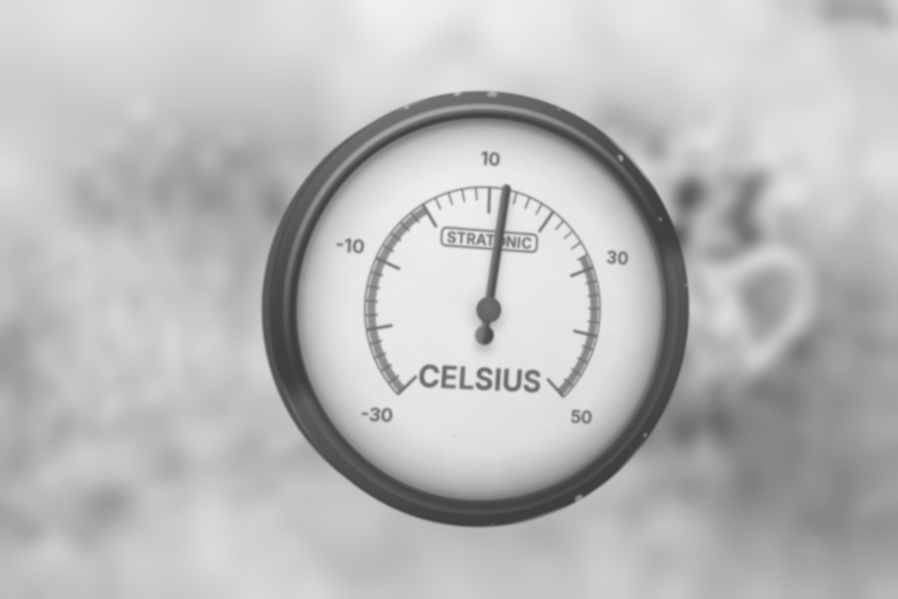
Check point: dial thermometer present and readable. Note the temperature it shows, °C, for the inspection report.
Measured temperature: 12 °C
